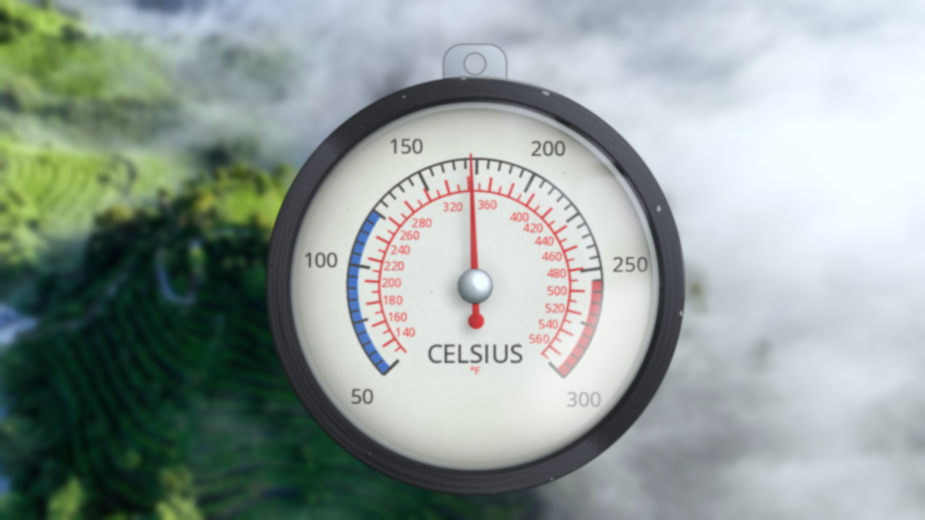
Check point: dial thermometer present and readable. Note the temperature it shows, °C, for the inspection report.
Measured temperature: 172.5 °C
